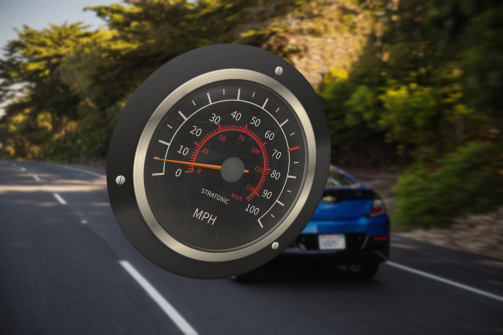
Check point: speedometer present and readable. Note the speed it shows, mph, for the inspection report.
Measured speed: 5 mph
